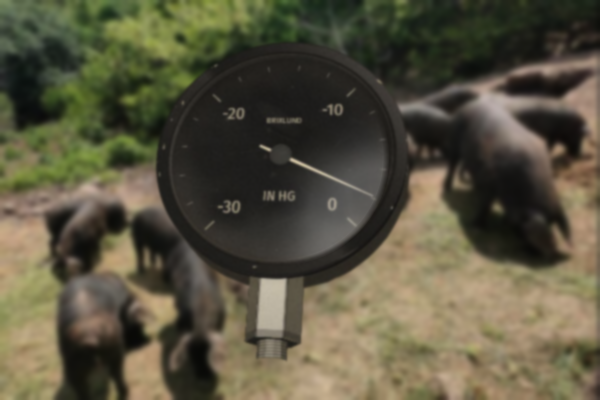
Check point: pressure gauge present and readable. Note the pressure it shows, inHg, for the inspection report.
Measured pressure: -2 inHg
